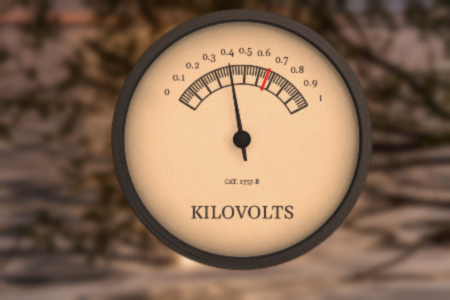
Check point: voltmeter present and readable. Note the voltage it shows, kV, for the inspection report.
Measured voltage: 0.4 kV
